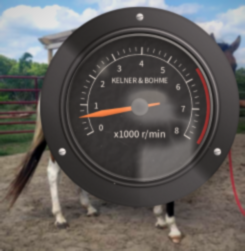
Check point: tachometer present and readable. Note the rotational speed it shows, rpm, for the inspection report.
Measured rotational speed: 600 rpm
